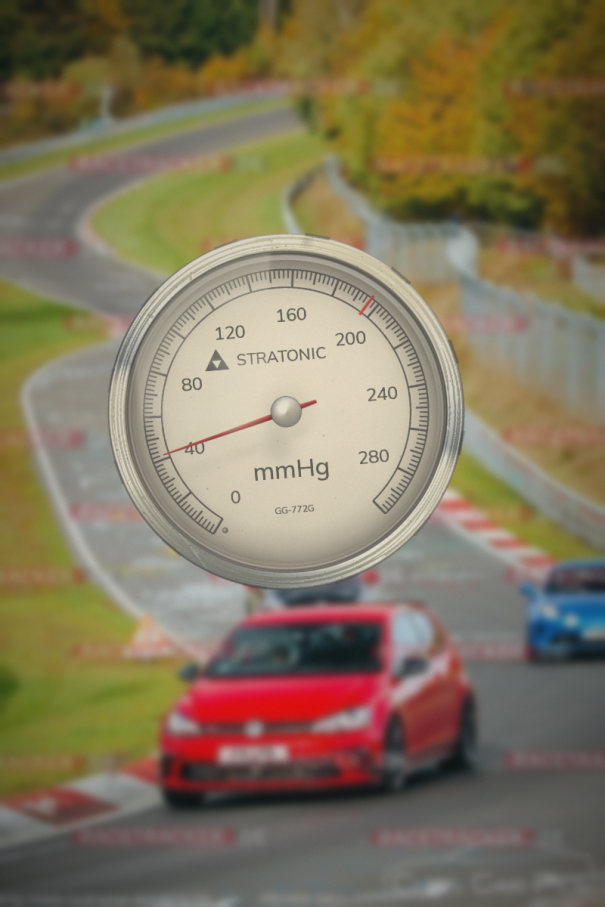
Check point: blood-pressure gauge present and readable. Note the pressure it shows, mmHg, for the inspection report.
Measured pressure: 42 mmHg
